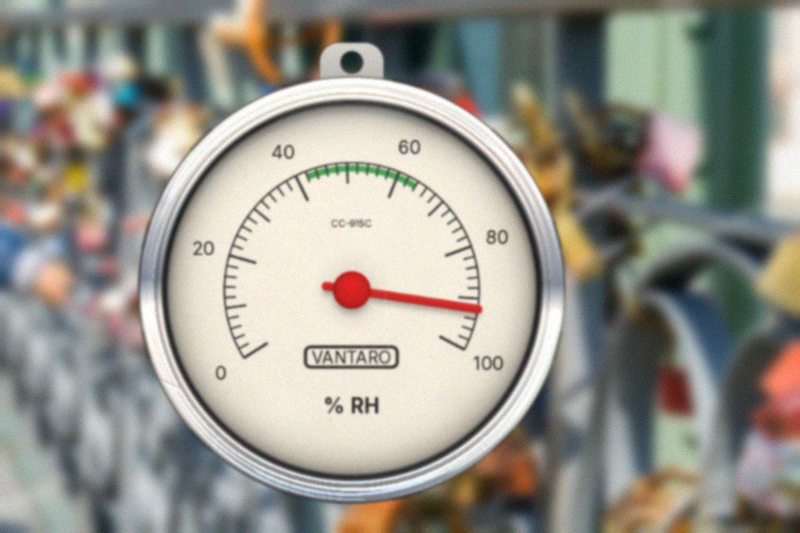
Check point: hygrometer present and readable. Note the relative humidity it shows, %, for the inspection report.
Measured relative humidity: 92 %
